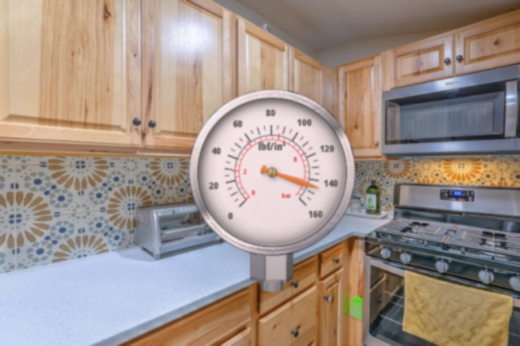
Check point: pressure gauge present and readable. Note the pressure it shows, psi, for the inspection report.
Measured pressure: 145 psi
